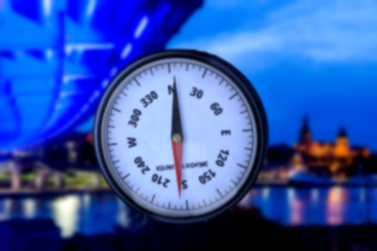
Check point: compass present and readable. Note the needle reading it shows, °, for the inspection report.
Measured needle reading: 185 °
